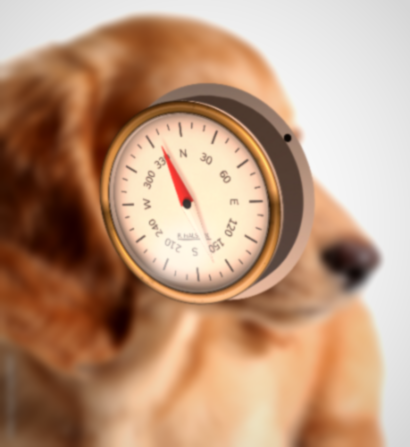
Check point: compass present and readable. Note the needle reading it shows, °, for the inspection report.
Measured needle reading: 340 °
